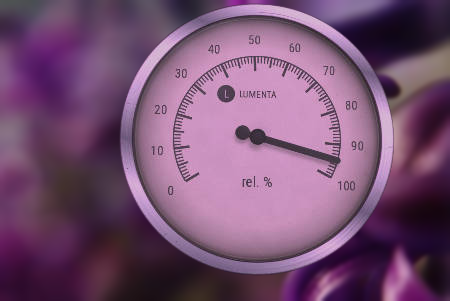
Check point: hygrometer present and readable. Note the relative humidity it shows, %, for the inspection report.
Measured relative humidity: 95 %
